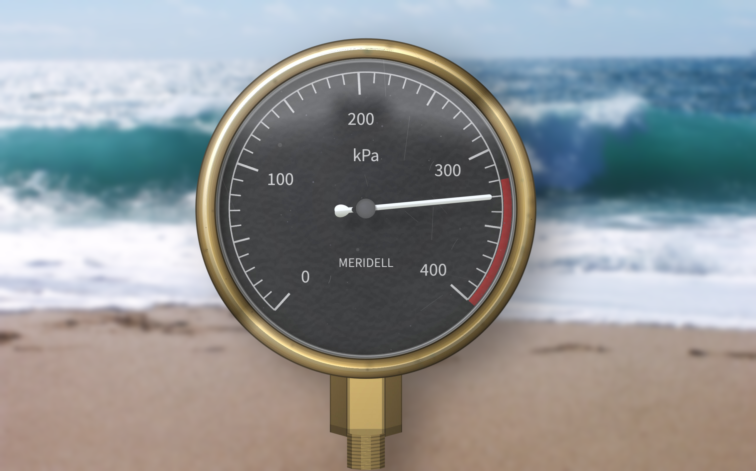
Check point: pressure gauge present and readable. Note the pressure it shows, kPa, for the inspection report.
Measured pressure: 330 kPa
